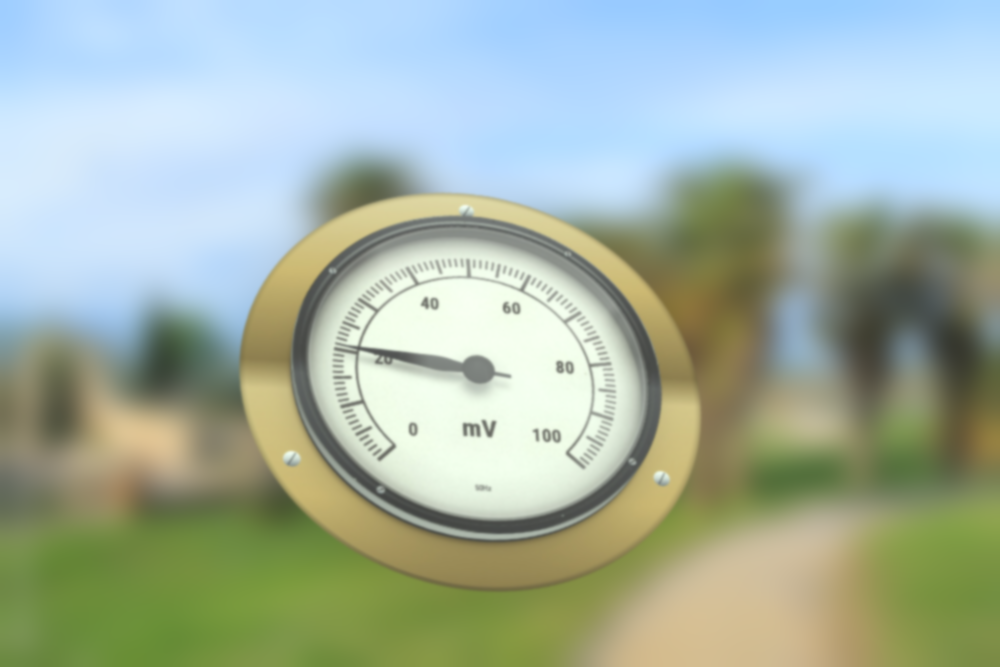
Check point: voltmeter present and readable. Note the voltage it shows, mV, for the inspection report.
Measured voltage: 20 mV
